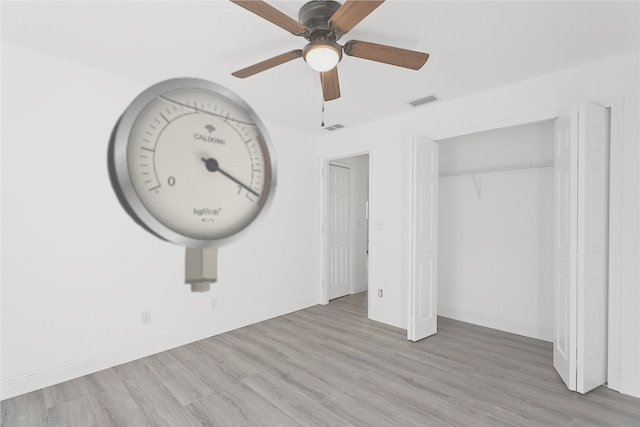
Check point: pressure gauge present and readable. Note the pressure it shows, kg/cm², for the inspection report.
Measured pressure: 6.8 kg/cm²
